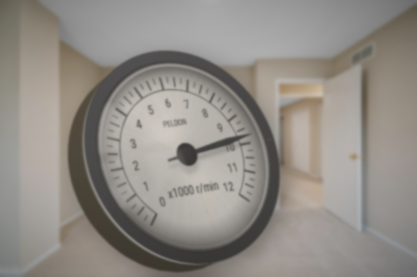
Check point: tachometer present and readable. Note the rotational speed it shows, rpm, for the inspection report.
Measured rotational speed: 9750 rpm
